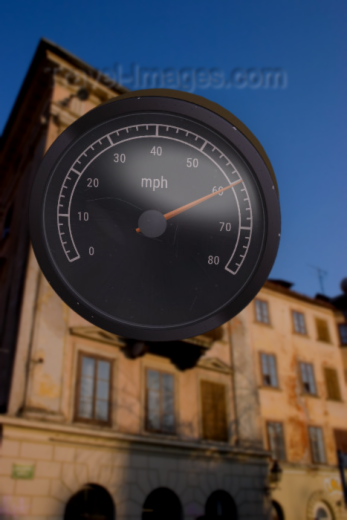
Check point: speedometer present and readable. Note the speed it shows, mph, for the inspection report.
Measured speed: 60 mph
